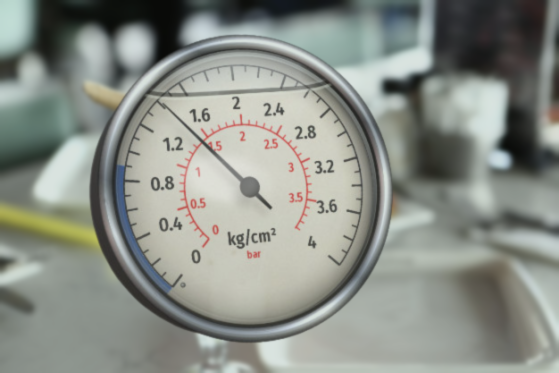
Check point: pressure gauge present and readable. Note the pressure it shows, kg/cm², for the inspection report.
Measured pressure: 1.4 kg/cm²
